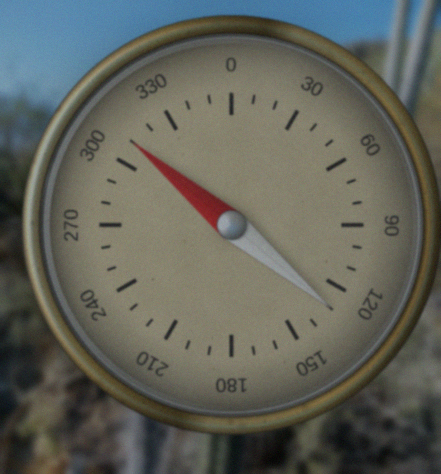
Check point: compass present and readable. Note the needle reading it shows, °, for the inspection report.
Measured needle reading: 310 °
